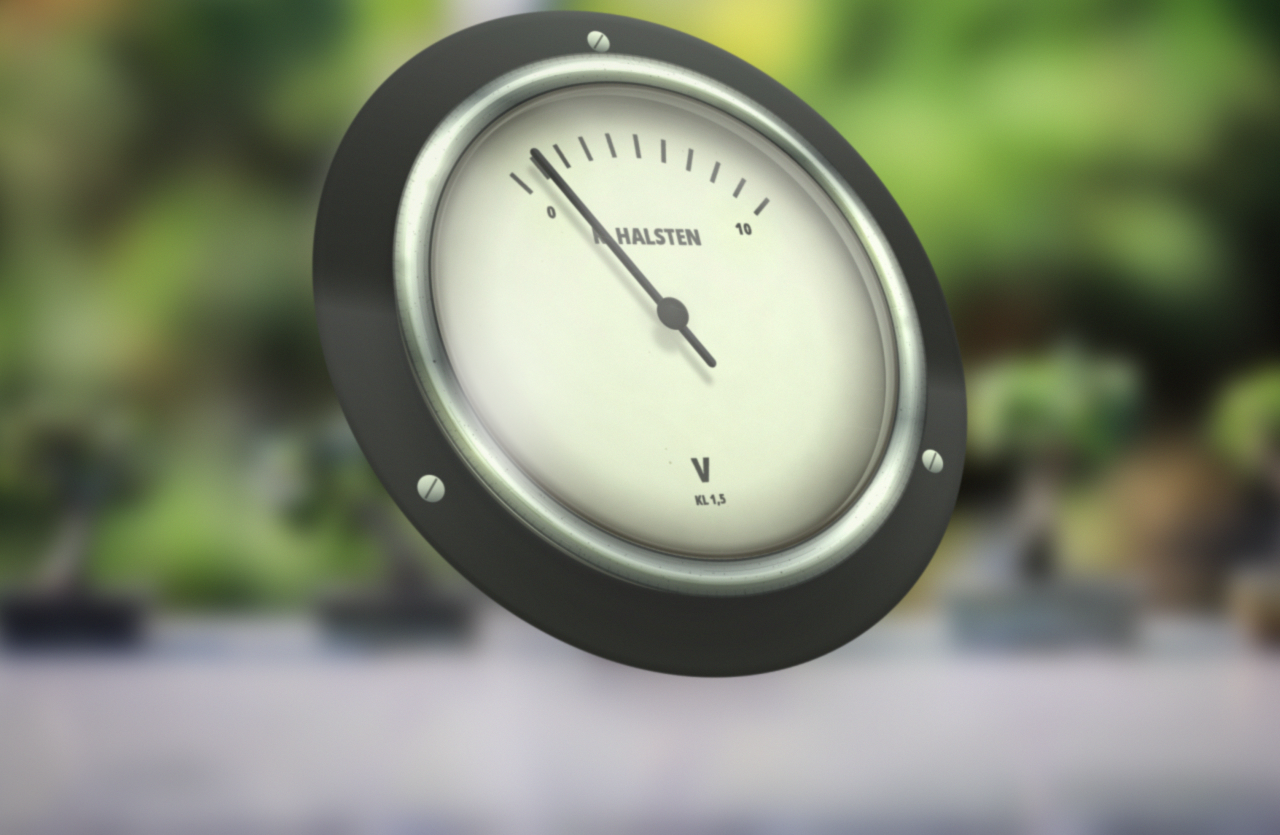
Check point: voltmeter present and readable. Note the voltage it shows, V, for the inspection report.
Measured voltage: 1 V
